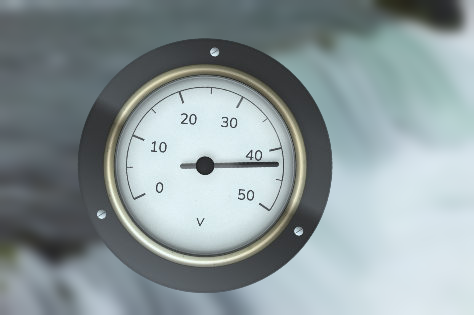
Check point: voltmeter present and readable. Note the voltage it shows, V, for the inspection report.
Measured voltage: 42.5 V
